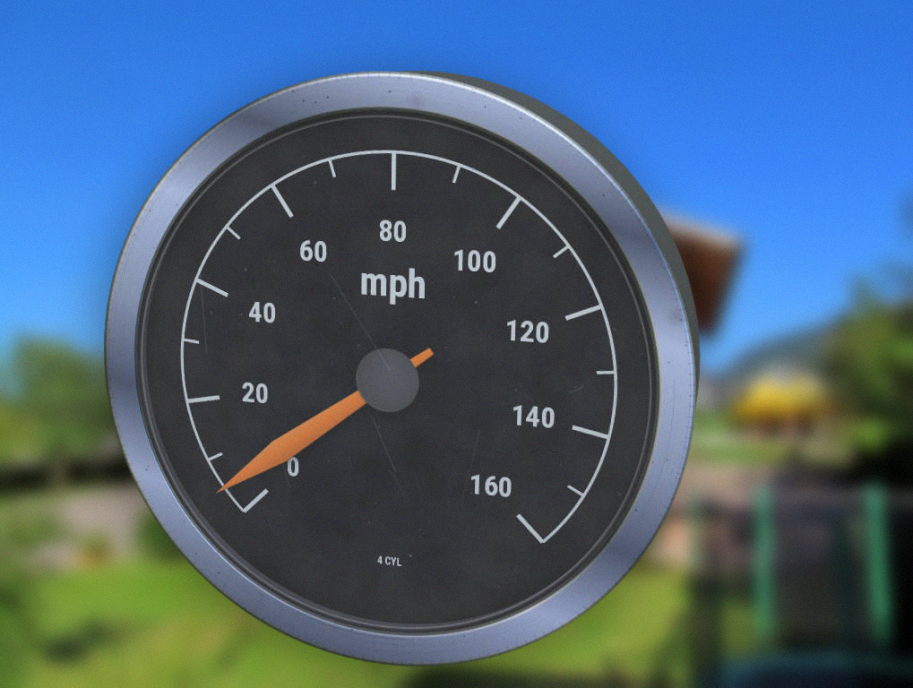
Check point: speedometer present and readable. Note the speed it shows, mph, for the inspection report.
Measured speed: 5 mph
